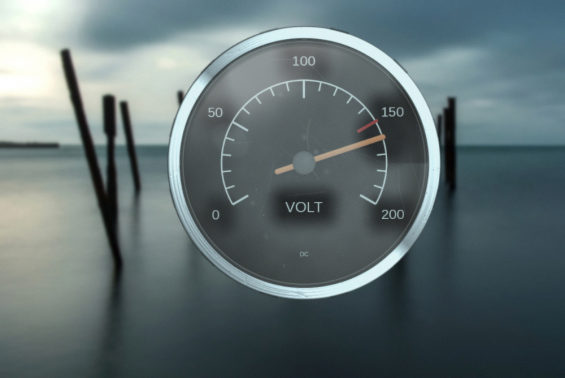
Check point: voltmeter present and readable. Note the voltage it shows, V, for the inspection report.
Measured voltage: 160 V
